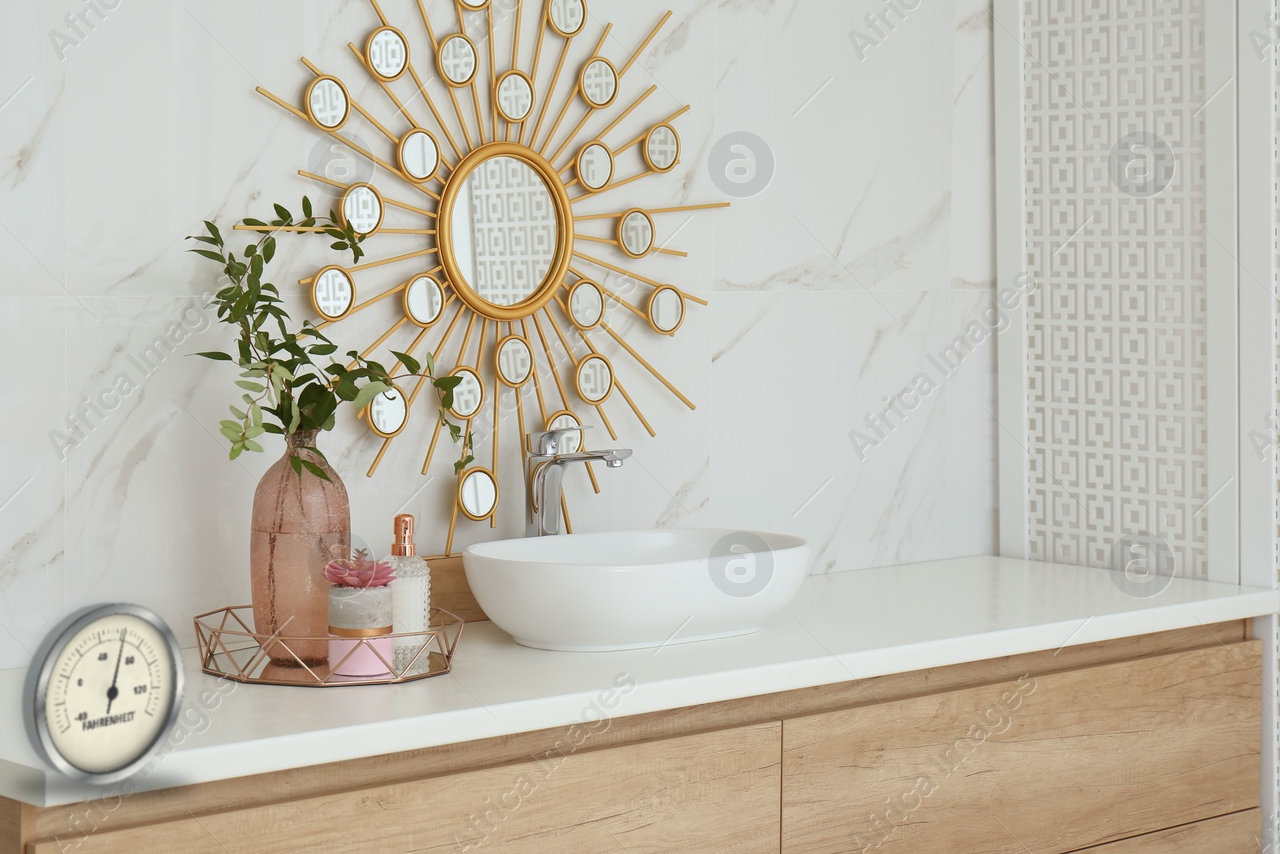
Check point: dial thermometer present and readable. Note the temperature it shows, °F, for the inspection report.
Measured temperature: 60 °F
